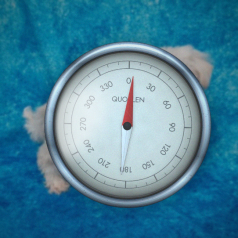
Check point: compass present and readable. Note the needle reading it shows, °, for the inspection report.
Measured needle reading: 5 °
